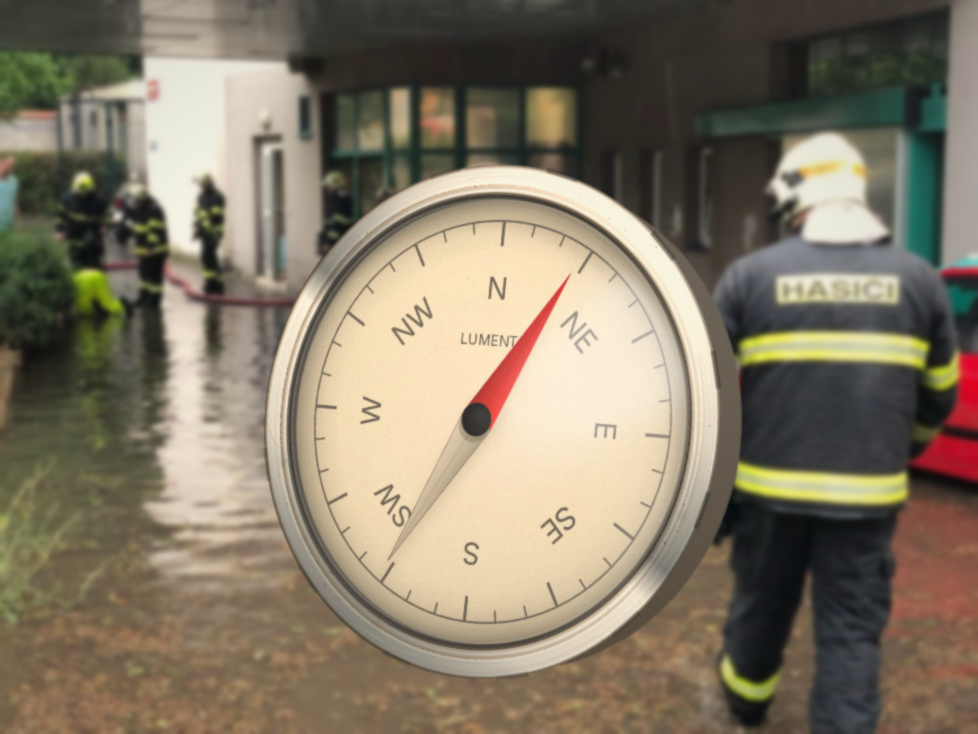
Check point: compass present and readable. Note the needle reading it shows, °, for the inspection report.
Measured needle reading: 30 °
